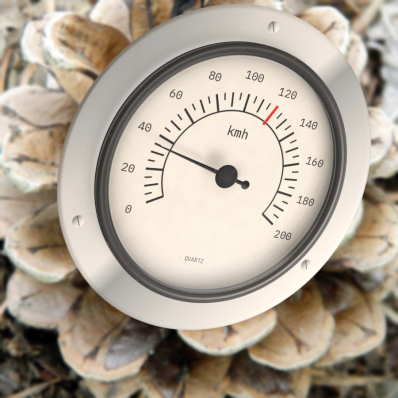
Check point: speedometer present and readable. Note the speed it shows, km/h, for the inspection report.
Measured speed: 35 km/h
